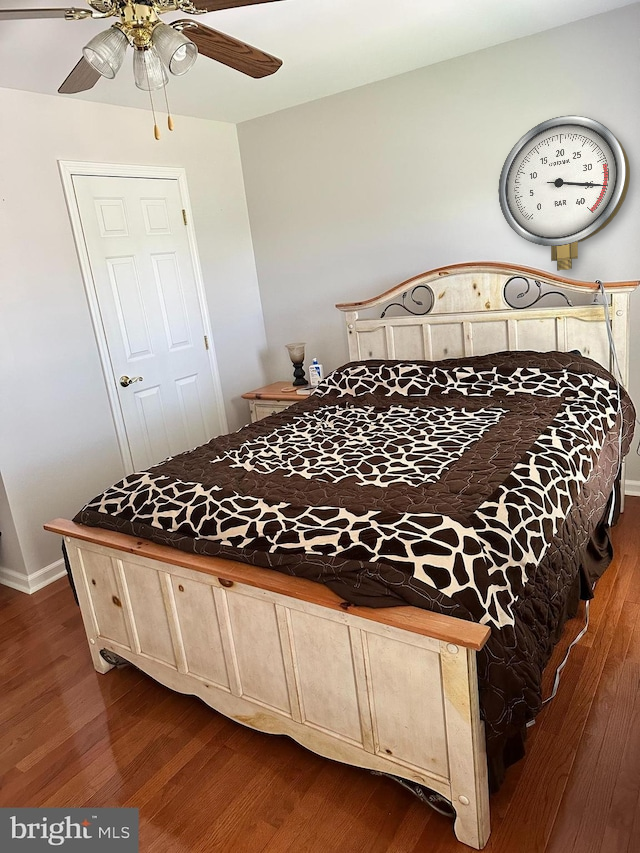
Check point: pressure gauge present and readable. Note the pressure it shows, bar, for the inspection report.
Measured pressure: 35 bar
